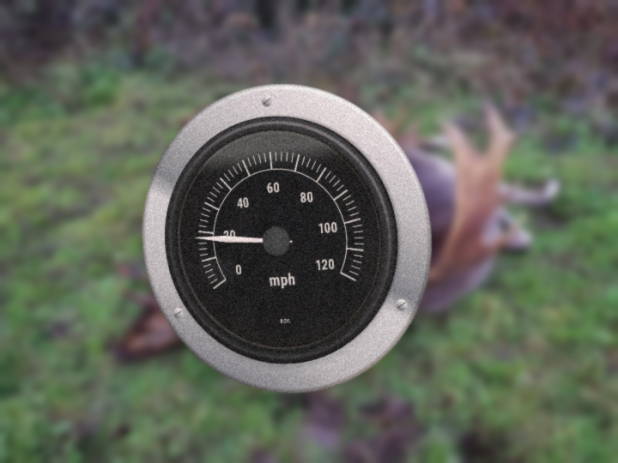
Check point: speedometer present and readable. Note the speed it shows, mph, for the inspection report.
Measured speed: 18 mph
